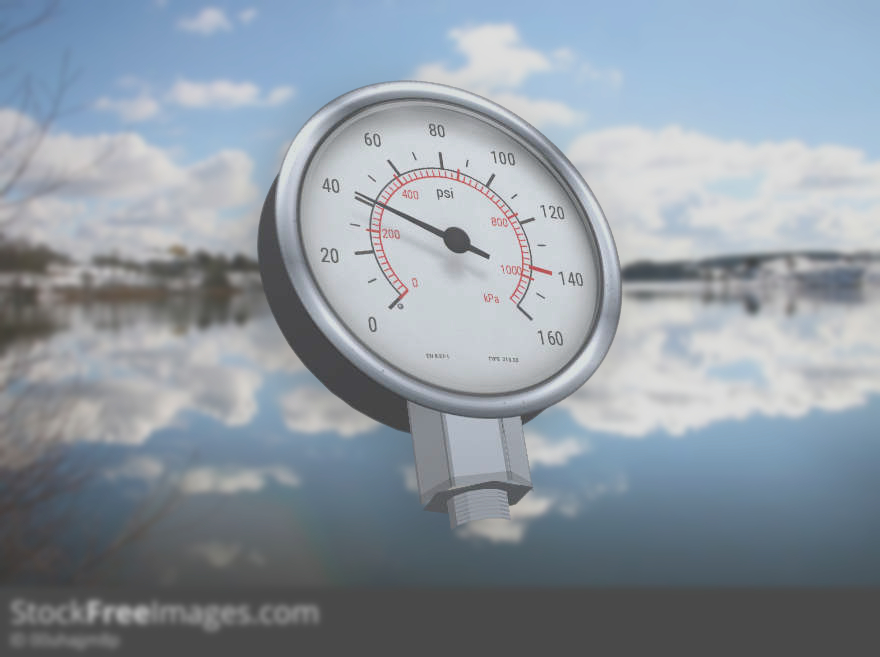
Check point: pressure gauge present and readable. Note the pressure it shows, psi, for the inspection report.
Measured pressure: 40 psi
